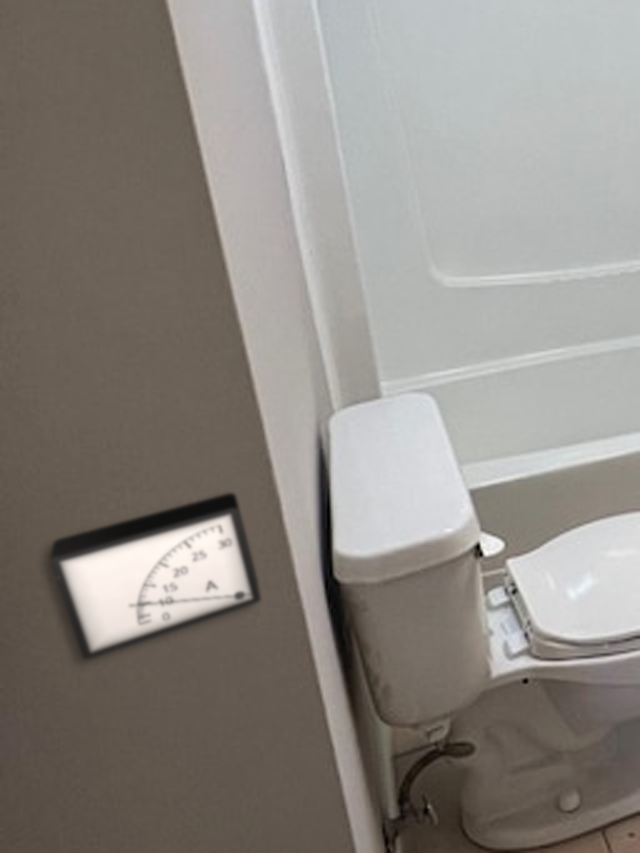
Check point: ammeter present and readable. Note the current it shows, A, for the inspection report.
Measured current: 10 A
